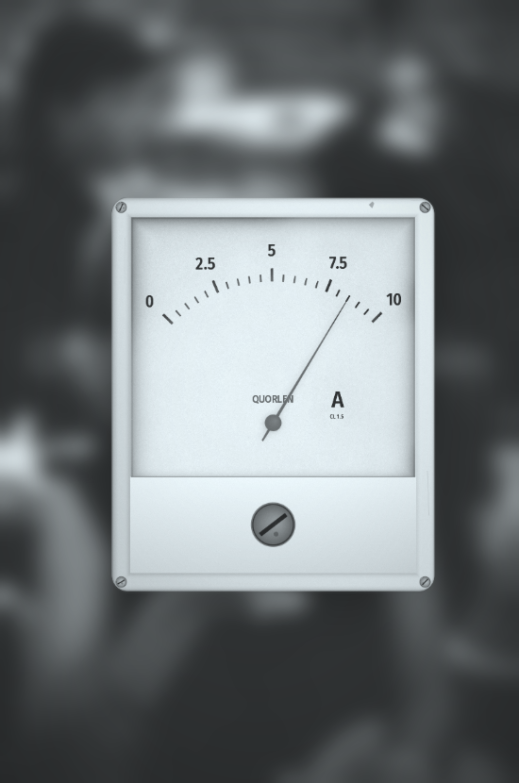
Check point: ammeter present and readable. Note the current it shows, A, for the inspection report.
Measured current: 8.5 A
